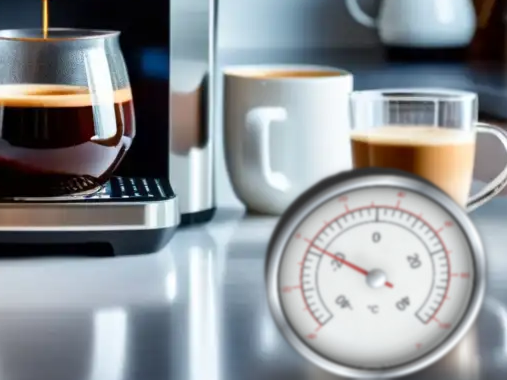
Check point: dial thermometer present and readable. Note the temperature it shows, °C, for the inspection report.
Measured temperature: -18 °C
